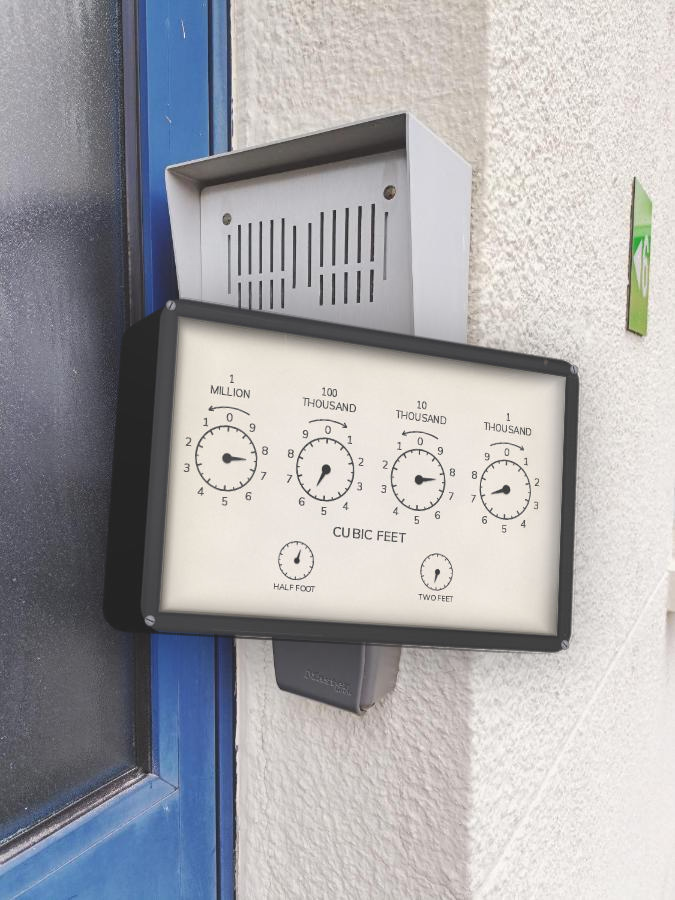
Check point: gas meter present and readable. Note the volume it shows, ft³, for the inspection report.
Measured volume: 757700 ft³
